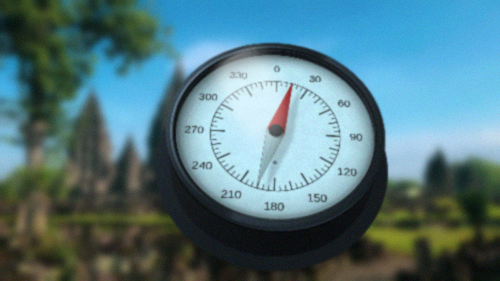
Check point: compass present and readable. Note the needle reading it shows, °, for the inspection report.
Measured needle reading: 15 °
